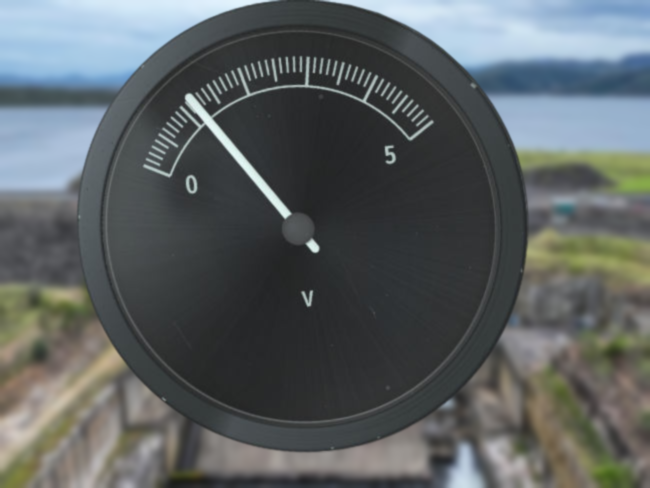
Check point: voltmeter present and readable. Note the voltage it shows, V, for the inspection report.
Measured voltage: 1.2 V
